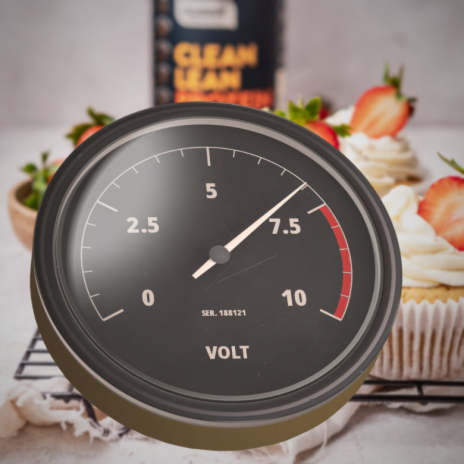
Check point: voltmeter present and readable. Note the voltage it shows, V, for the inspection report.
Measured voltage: 7 V
